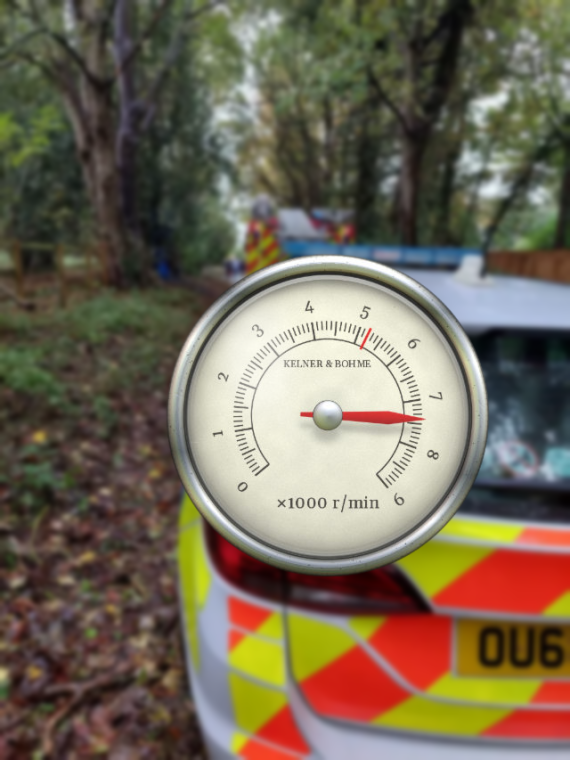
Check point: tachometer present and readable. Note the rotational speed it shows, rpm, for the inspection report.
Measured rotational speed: 7400 rpm
